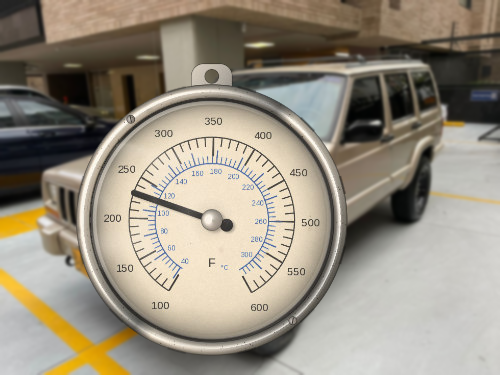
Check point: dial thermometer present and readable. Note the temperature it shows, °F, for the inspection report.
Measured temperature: 230 °F
